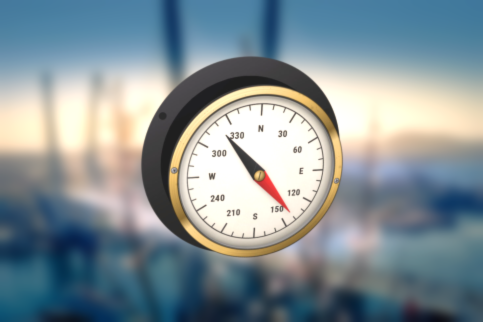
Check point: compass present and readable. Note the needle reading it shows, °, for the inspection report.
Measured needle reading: 140 °
